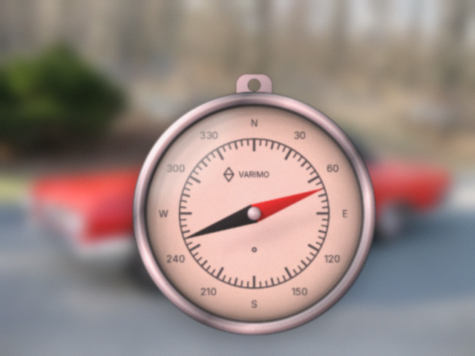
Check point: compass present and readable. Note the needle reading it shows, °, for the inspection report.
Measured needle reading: 70 °
